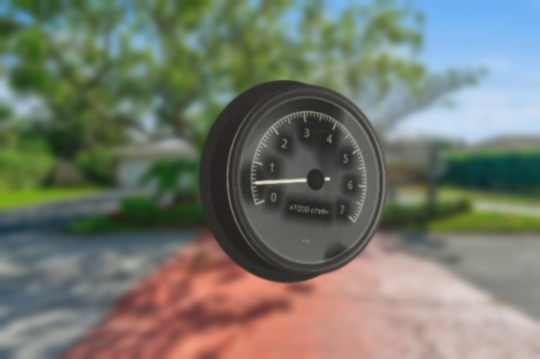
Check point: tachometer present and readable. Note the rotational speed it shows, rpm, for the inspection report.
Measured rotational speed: 500 rpm
